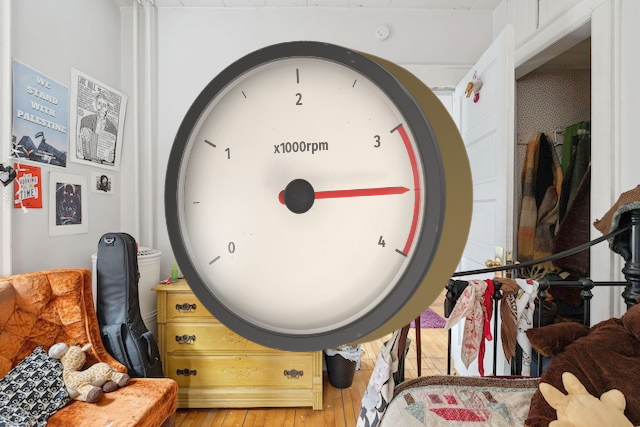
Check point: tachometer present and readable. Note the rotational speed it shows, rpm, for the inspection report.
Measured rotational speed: 3500 rpm
